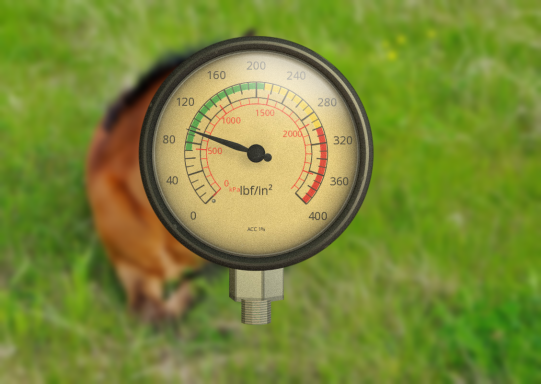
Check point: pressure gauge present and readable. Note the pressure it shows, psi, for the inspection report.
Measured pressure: 95 psi
